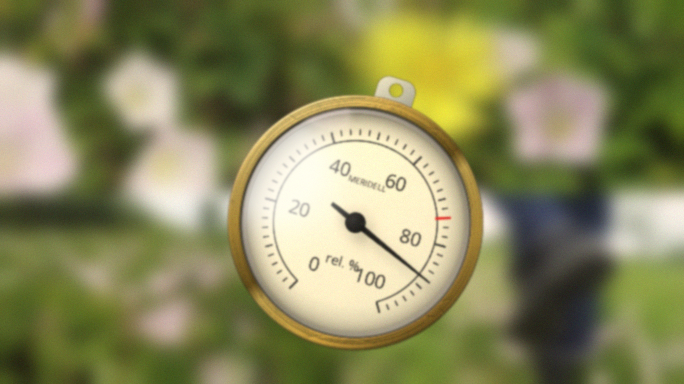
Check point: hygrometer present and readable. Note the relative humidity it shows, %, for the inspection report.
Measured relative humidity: 88 %
